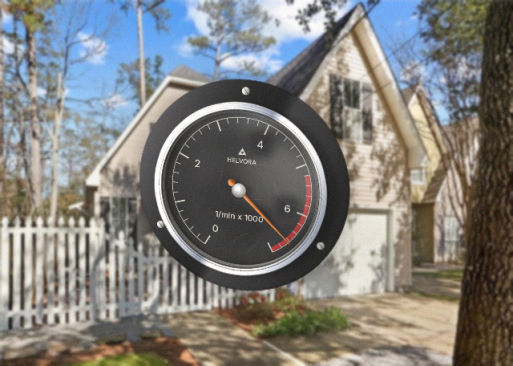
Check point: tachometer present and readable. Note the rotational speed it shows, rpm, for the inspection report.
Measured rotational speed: 6600 rpm
